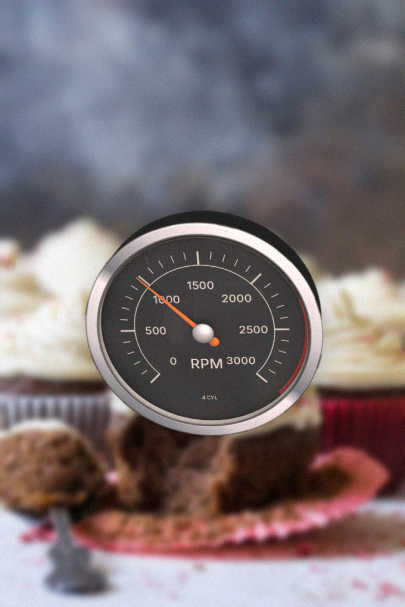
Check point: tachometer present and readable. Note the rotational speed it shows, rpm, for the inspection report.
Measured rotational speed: 1000 rpm
